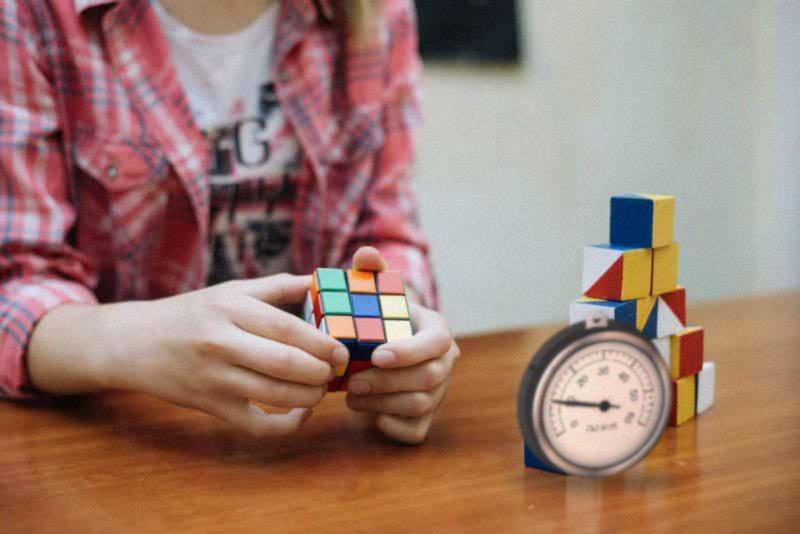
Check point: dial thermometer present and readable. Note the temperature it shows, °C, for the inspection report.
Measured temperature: 10 °C
